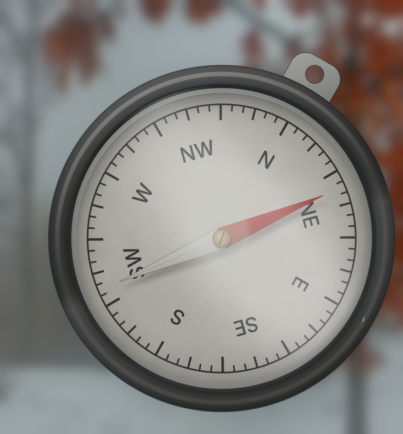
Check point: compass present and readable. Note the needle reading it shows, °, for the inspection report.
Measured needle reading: 37.5 °
